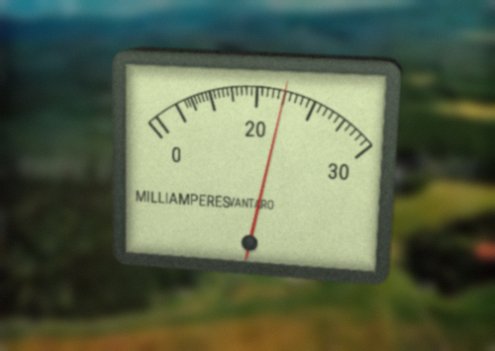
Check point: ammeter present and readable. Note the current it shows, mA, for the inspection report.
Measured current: 22.5 mA
